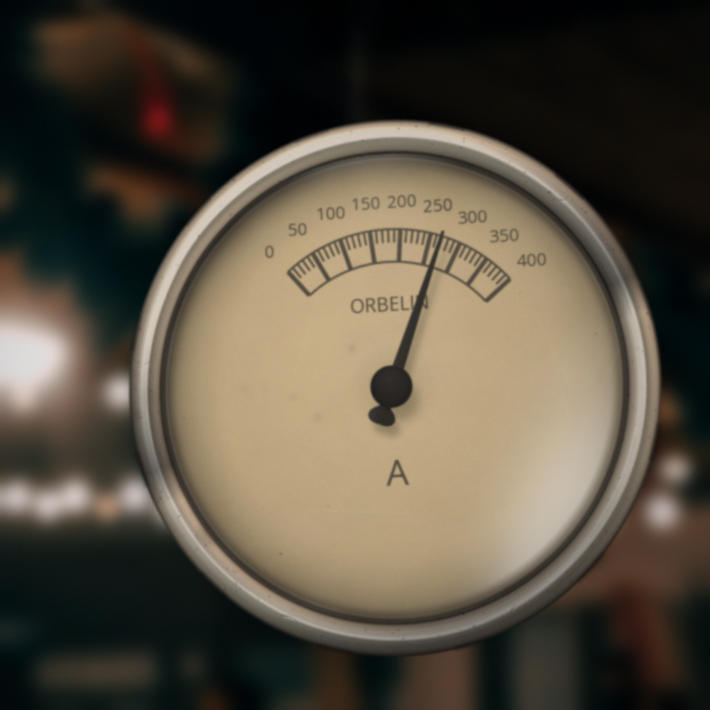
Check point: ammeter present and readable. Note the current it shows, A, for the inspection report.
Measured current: 270 A
